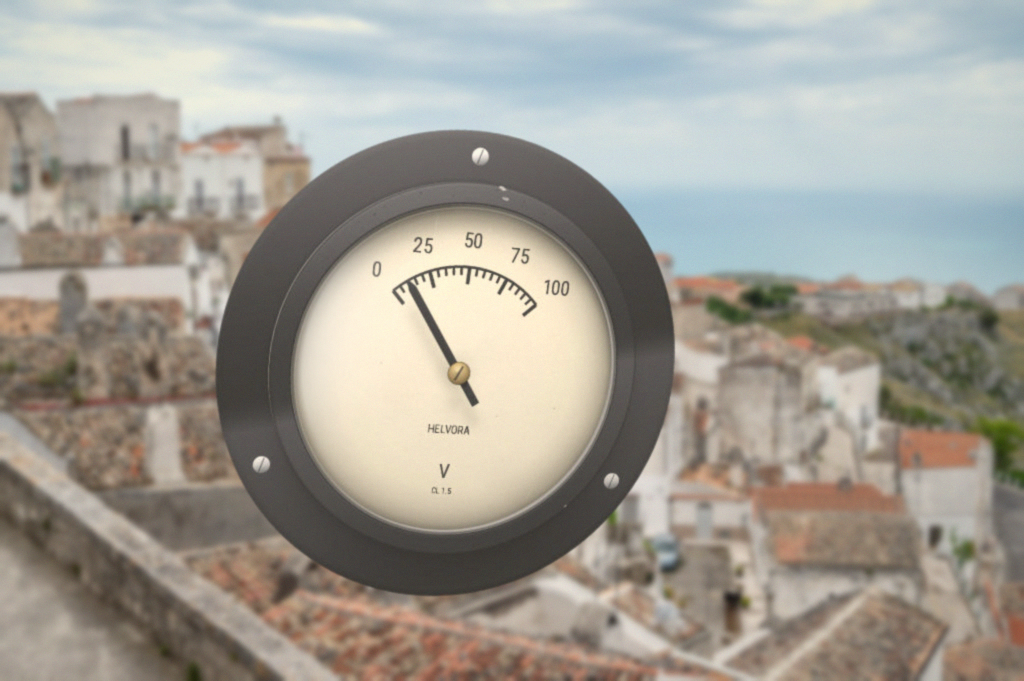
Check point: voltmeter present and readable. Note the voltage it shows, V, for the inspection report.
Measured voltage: 10 V
